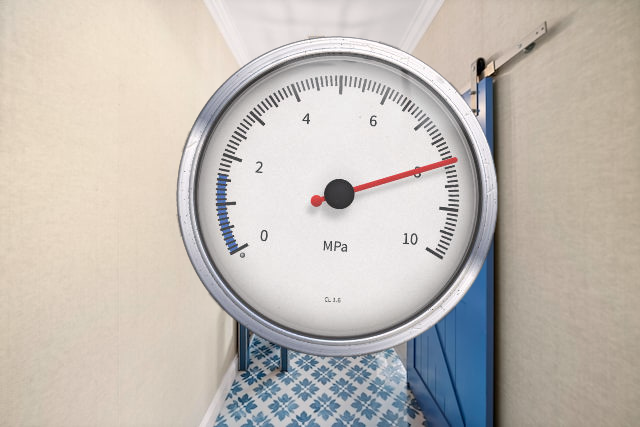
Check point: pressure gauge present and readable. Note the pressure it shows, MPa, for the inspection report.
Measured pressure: 8 MPa
